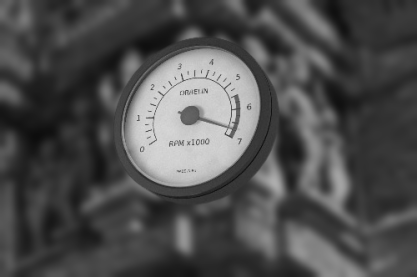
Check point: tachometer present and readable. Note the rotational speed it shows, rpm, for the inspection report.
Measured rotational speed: 6750 rpm
